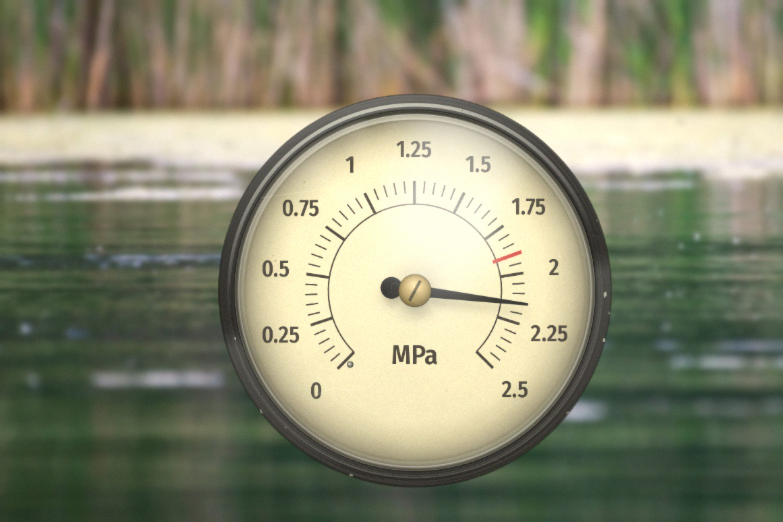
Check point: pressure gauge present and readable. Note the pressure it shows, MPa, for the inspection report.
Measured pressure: 2.15 MPa
